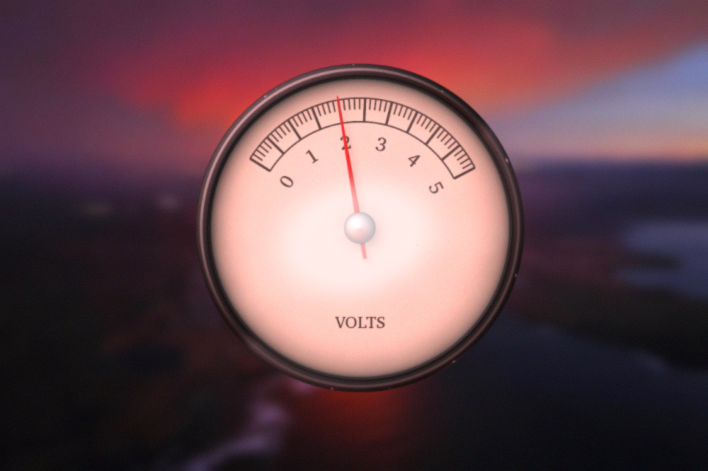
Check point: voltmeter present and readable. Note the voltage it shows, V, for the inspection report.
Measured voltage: 2 V
